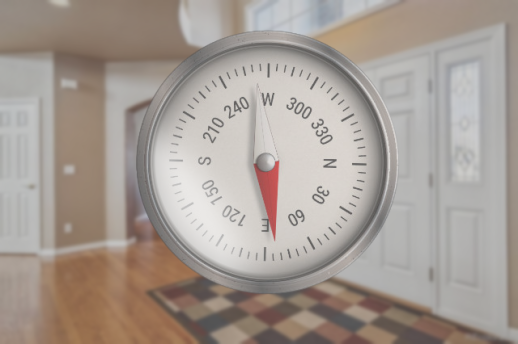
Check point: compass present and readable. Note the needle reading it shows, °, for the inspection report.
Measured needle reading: 82.5 °
